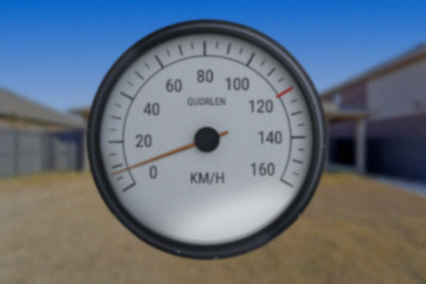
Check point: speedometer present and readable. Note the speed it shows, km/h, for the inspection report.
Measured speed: 7.5 km/h
